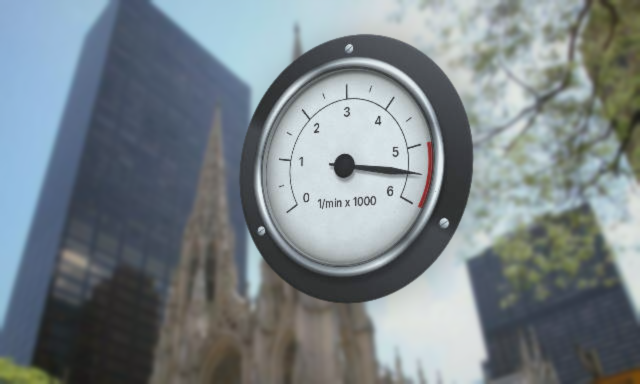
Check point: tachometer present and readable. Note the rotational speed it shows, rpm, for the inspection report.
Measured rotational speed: 5500 rpm
